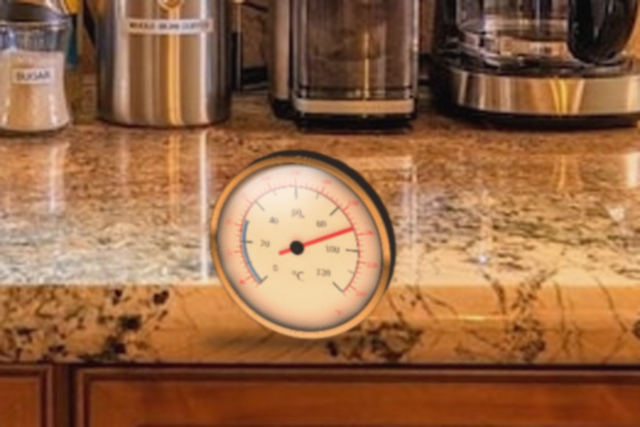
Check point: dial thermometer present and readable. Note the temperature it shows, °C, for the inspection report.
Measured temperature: 90 °C
